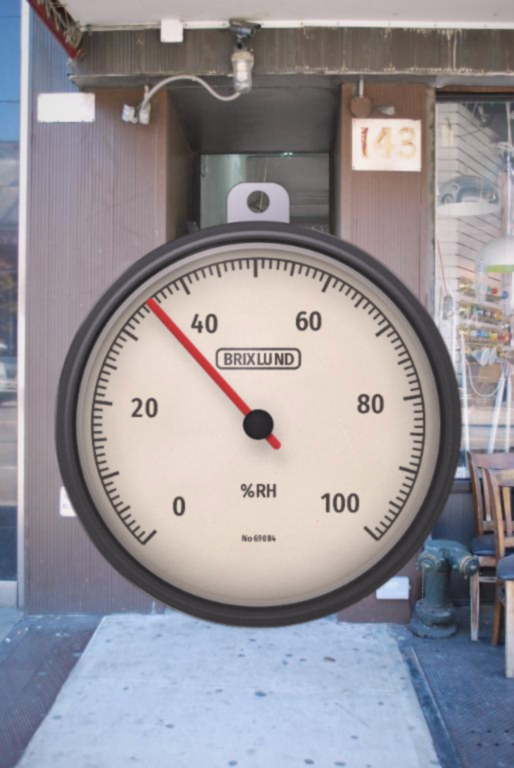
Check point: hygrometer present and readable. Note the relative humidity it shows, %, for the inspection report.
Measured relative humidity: 35 %
